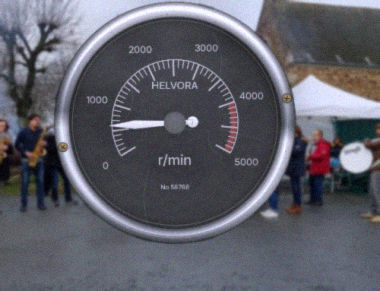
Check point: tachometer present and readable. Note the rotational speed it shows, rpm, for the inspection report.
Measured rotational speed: 600 rpm
